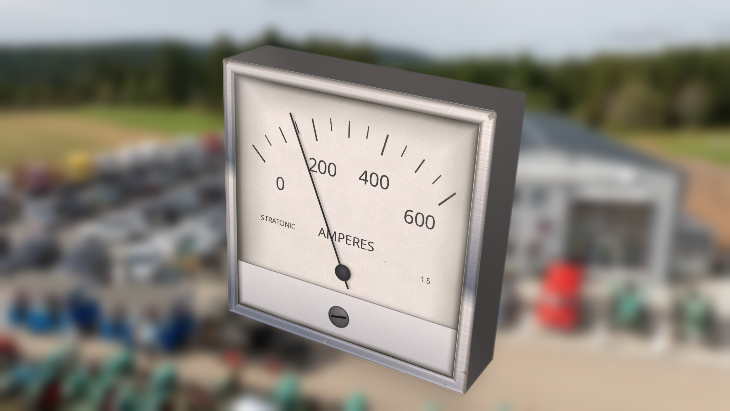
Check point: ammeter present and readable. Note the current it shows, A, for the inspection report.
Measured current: 150 A
